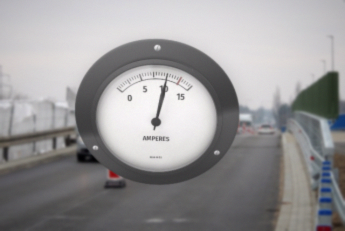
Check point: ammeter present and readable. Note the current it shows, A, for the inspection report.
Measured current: 10 A
